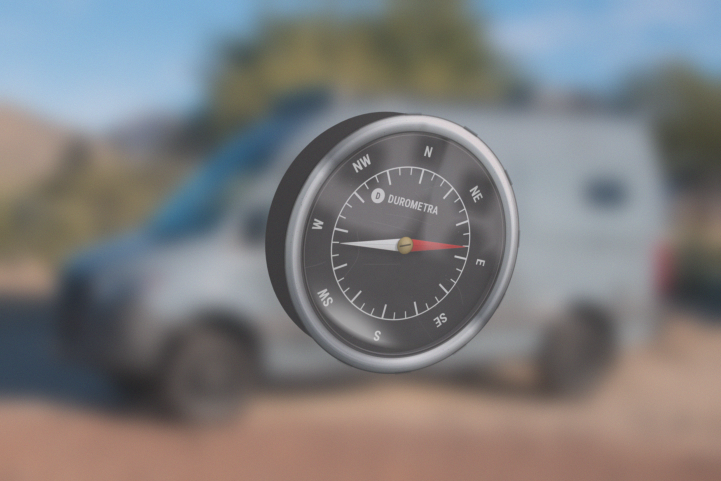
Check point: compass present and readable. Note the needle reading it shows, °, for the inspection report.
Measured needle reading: 80 °
